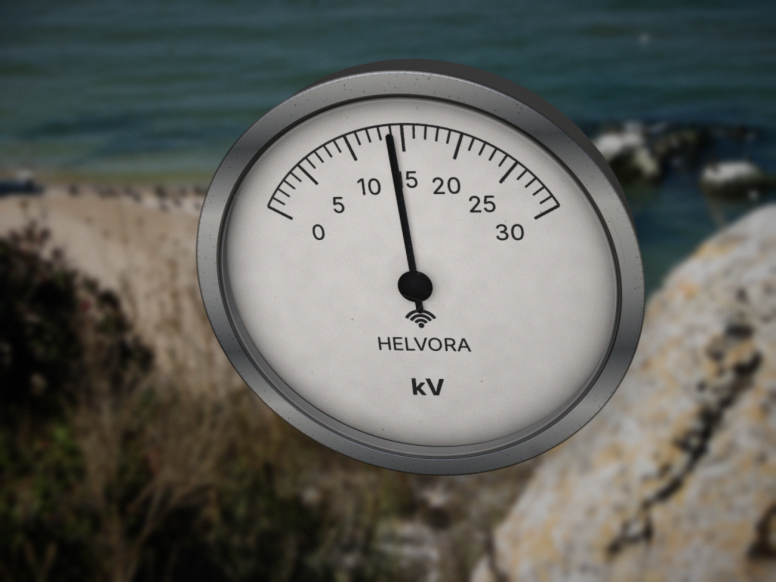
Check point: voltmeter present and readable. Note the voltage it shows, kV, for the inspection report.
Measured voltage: 14 kV
